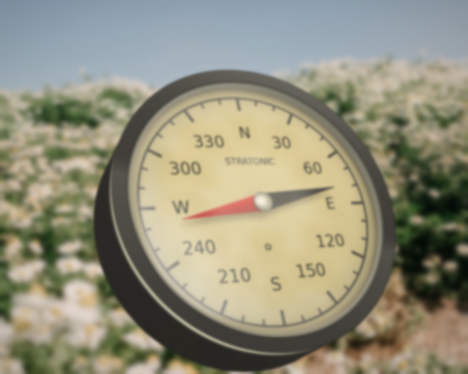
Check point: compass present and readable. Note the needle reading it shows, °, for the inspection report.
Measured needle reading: 260 °
